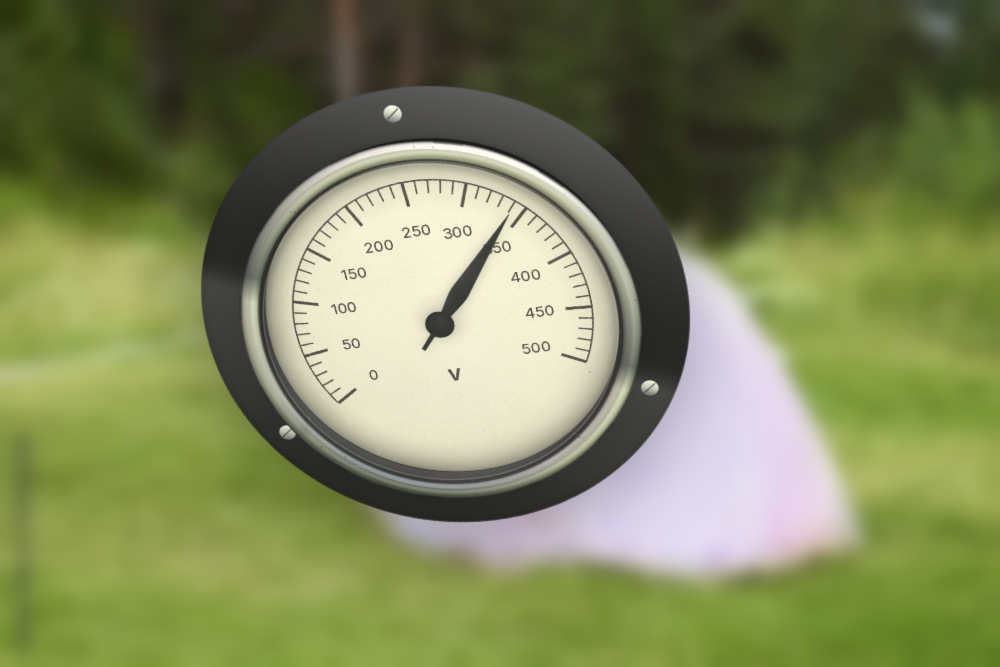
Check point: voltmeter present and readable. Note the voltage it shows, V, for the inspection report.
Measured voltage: 340 V
